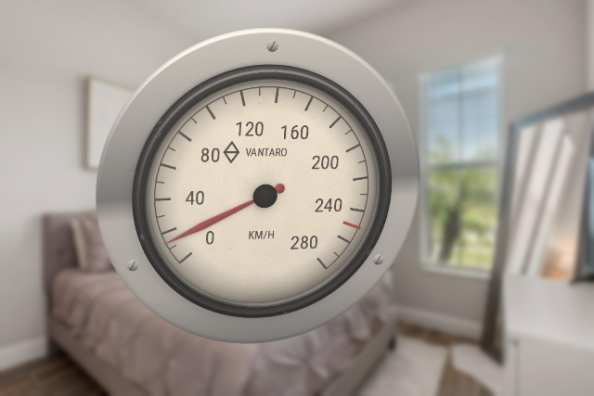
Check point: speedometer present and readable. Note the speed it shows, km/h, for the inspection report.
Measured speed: 15 km/h
